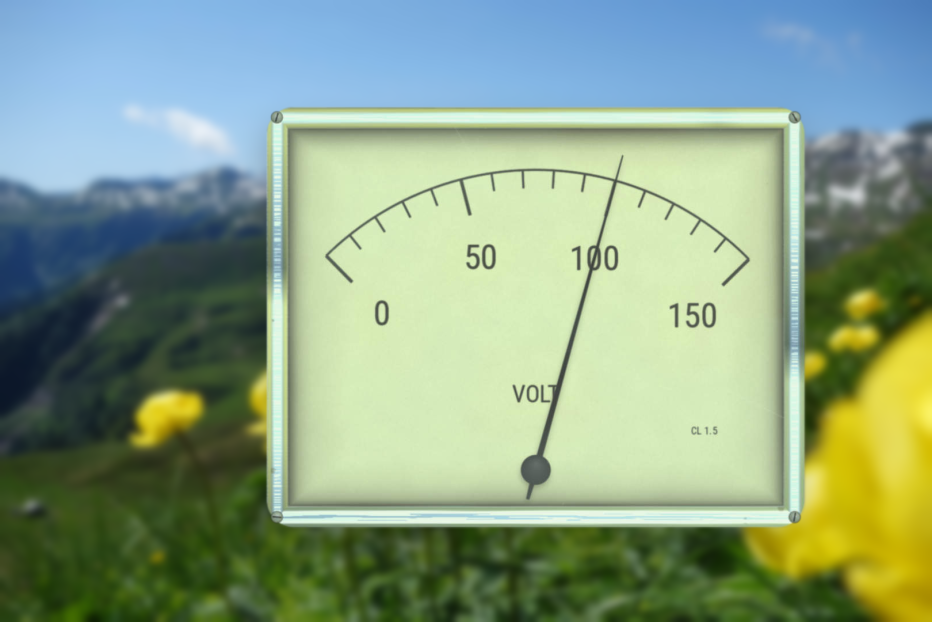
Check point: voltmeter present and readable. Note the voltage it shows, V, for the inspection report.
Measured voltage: 100 V
